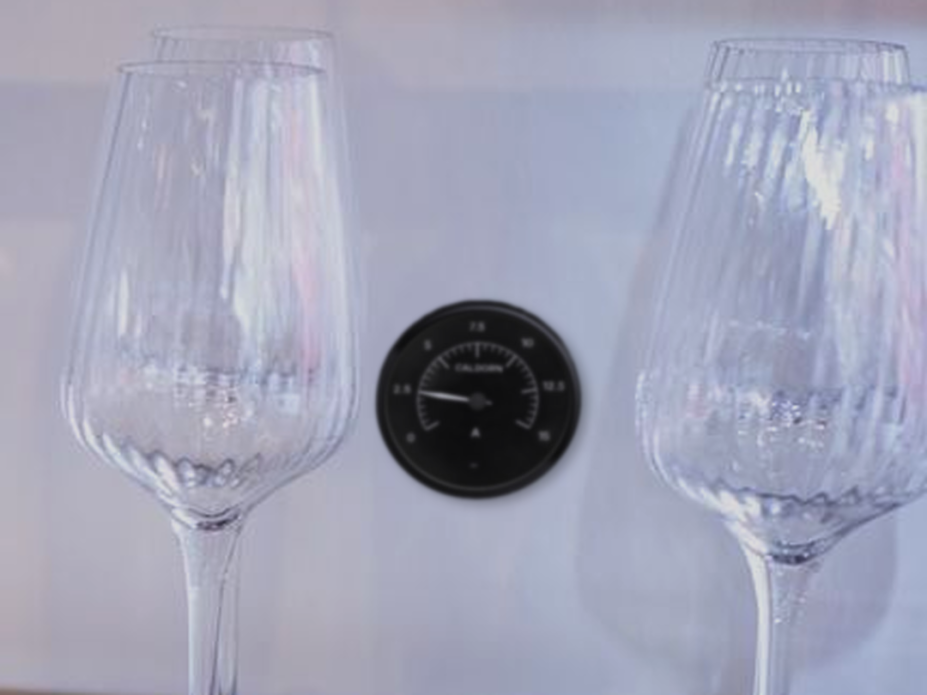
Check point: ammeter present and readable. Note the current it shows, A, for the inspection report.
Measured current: 2.5 A
